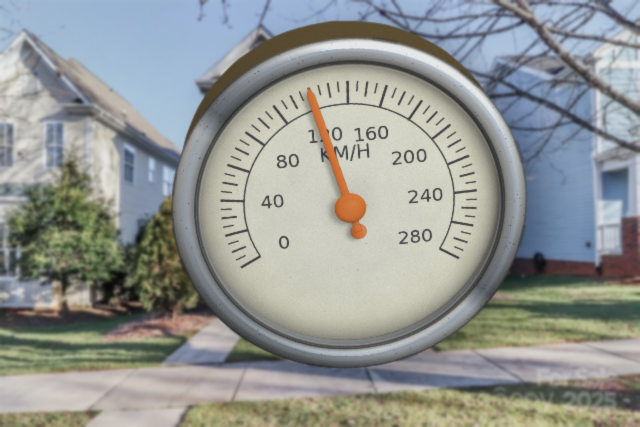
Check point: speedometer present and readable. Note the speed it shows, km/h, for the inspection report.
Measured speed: 120 km/h
